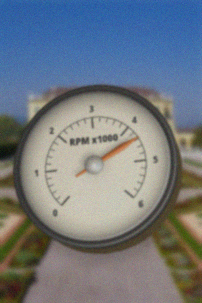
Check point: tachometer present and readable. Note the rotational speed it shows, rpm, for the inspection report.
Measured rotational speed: 4400 rpm
